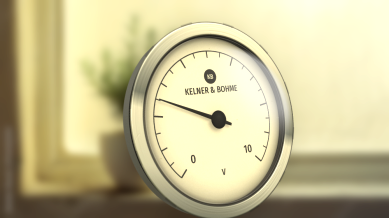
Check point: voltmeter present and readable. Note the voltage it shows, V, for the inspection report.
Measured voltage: 2.5 V
